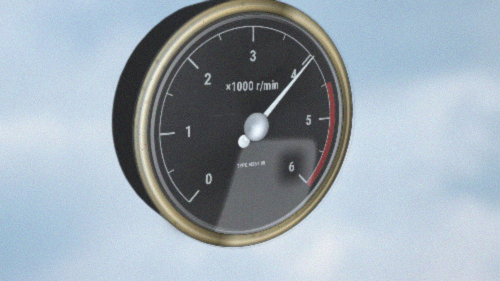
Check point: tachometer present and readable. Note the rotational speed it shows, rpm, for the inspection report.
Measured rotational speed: 4000 rpm
